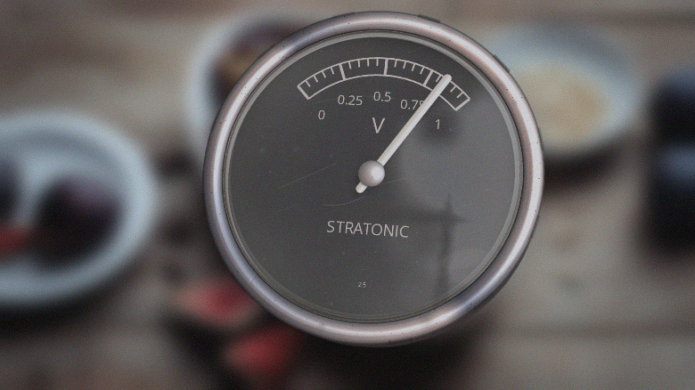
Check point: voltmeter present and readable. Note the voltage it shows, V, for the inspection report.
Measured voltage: 0.85 V
